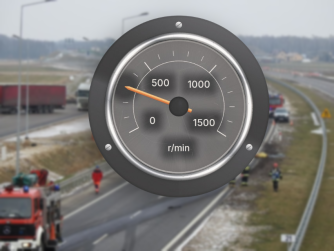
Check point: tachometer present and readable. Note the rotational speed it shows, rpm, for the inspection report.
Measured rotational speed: 300 rpm
